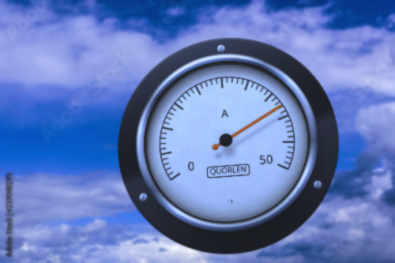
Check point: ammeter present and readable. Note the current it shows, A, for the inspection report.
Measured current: 38 A
